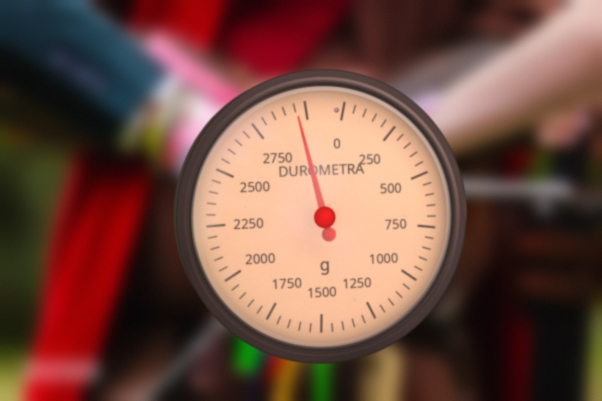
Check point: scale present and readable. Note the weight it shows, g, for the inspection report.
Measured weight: 2950 g
